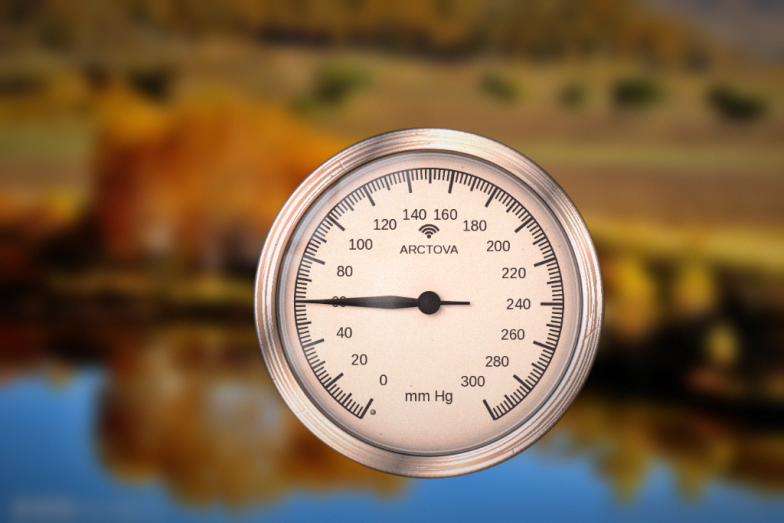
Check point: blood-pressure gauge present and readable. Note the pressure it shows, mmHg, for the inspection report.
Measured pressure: 60 mmHg
